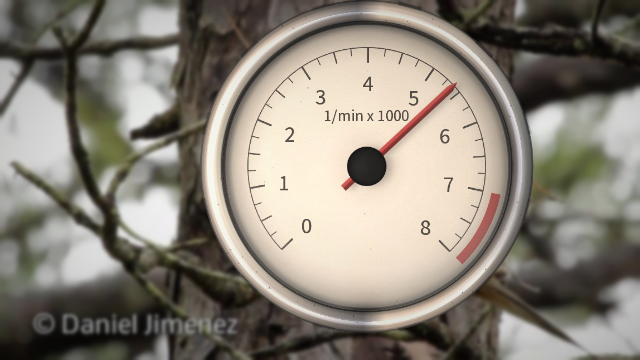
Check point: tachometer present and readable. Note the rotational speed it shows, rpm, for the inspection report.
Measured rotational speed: 5375 rpm
